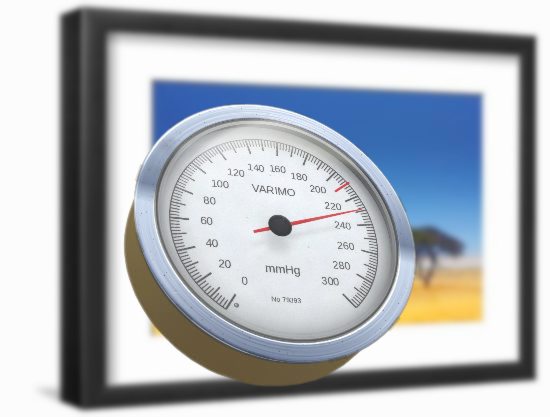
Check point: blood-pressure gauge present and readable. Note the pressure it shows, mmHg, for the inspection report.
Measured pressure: 230 mmHg
